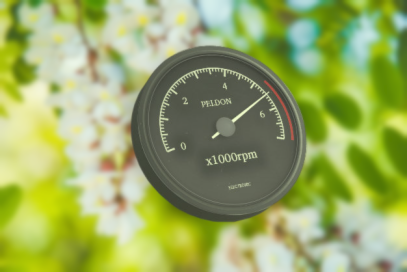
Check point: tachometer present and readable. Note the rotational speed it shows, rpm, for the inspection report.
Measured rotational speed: 5500 rpm
